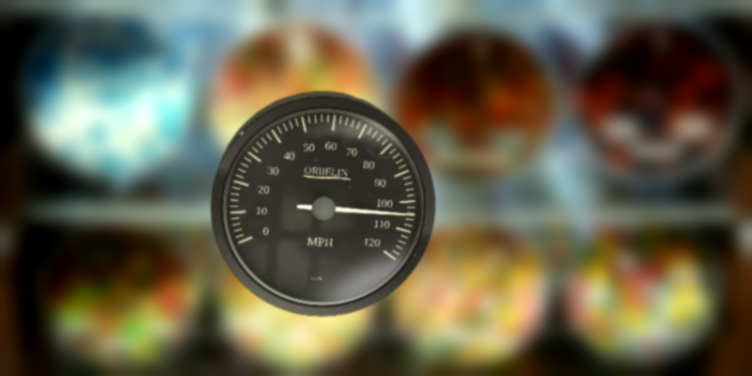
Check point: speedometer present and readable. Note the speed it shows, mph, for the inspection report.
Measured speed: 104 mph
